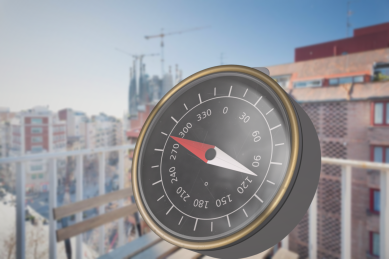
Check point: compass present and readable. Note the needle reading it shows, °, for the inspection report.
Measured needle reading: 285 °
